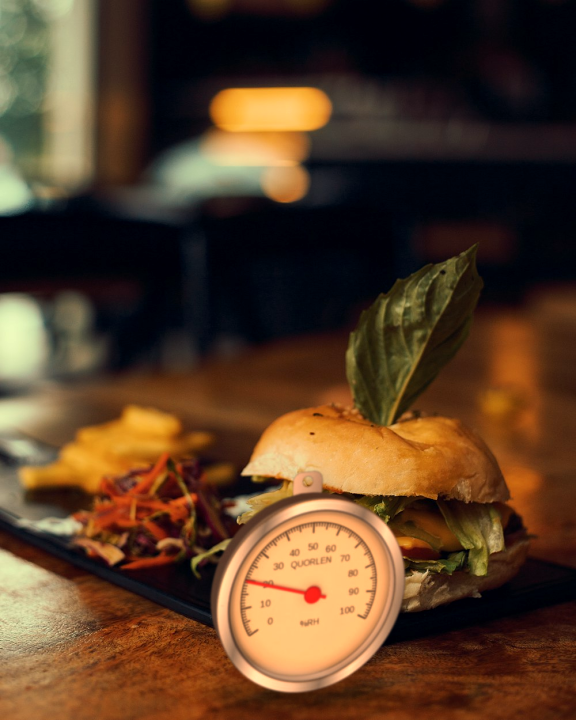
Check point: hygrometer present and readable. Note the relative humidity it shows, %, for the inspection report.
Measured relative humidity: 20 %
